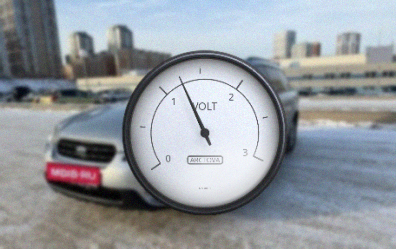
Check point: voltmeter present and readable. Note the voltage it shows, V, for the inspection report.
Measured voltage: 1.25 V
